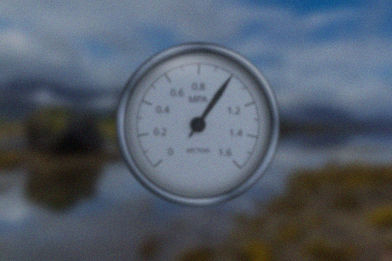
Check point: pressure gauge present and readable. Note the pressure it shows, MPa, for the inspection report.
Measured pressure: 1 MPa
